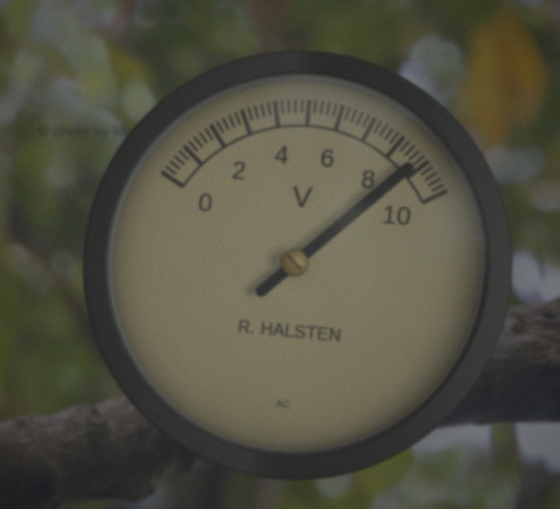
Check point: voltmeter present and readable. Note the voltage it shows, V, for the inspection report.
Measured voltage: 8.8 V
